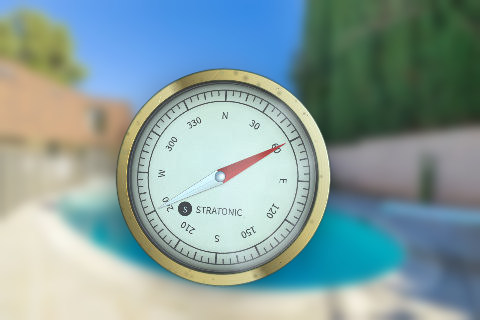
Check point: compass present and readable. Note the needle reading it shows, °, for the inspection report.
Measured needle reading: 60 °
